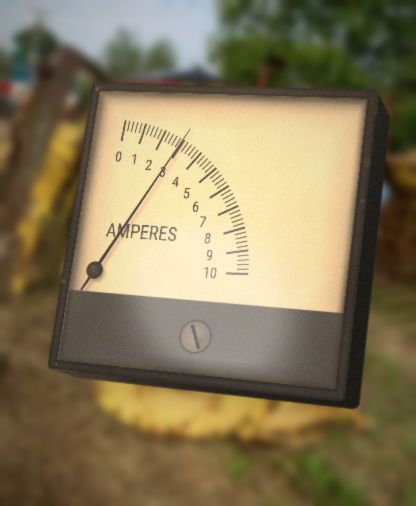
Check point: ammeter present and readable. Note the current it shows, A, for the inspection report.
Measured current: 3 A
